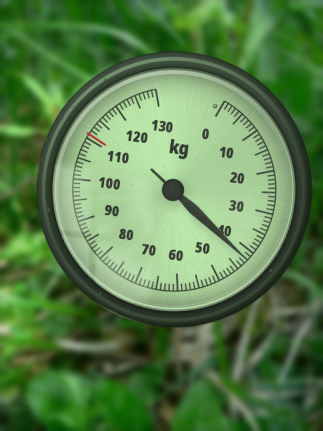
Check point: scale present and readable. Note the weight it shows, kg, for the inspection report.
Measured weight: 42 kg
